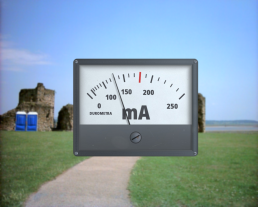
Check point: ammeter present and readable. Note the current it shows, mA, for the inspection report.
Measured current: 130 mA
